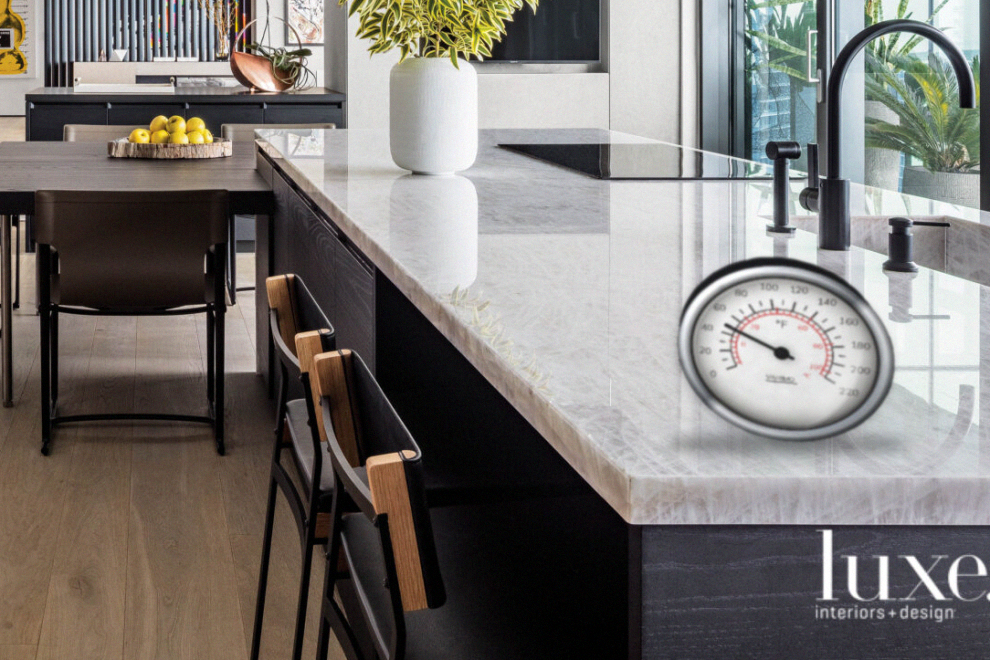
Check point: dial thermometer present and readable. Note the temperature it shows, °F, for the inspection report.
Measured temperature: 50 °F
